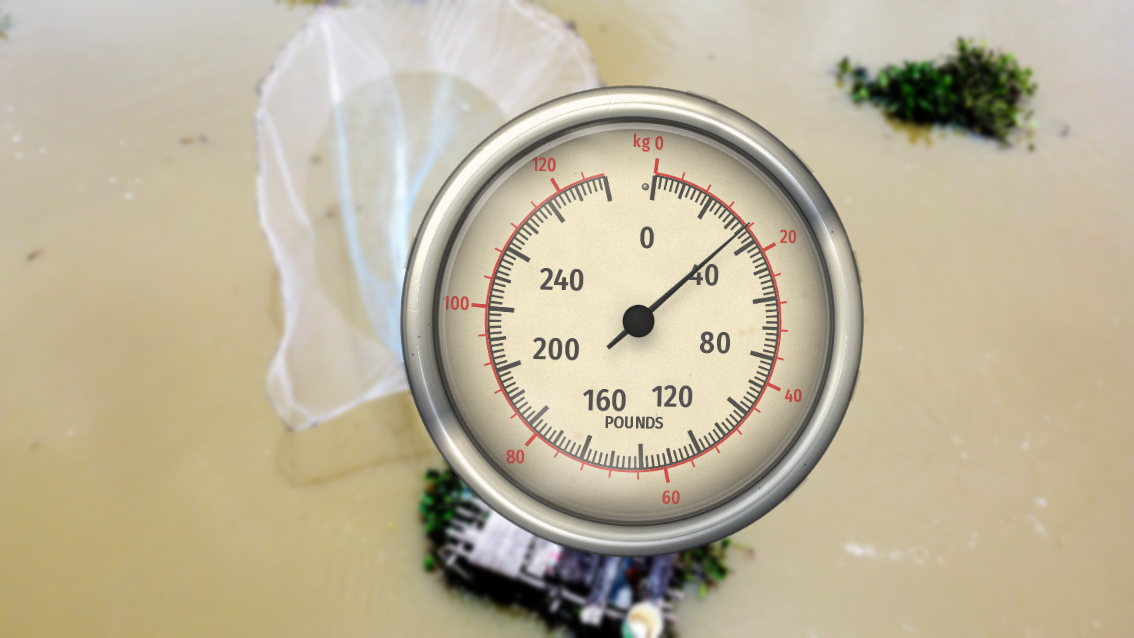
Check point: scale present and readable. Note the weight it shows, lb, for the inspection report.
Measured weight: 34 lb
